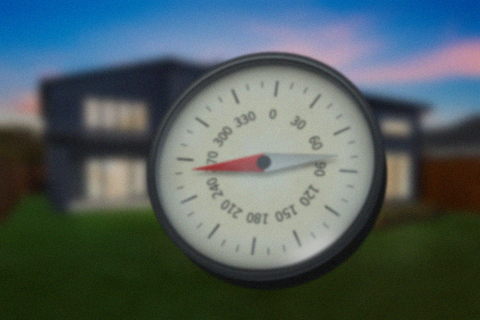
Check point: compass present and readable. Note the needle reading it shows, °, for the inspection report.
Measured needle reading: 260 °
